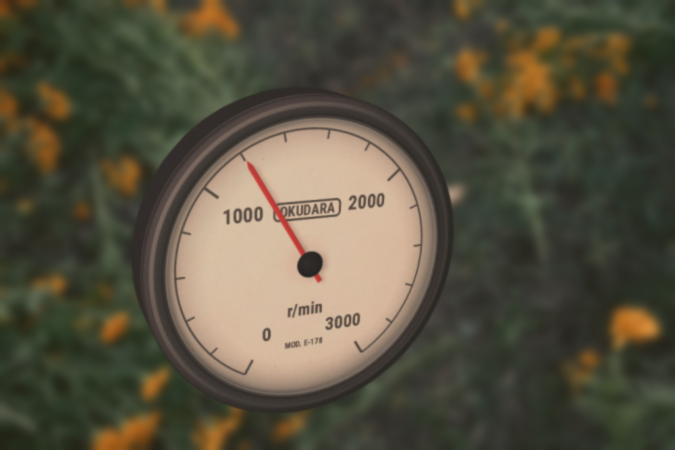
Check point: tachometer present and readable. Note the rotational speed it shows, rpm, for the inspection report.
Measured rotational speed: 1200 rpm
